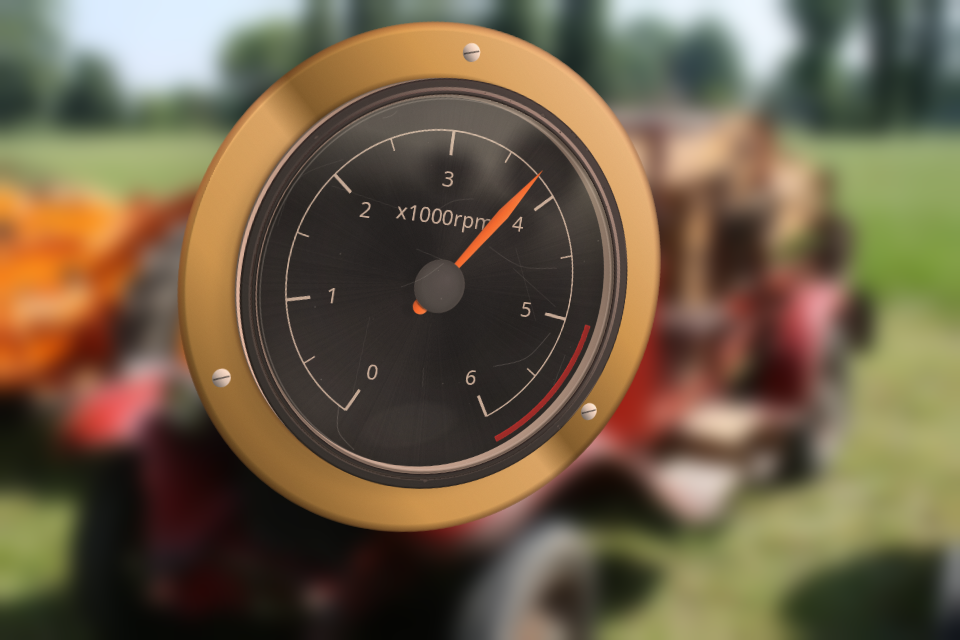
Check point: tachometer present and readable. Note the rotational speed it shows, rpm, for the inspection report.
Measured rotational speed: 3750 rpm
